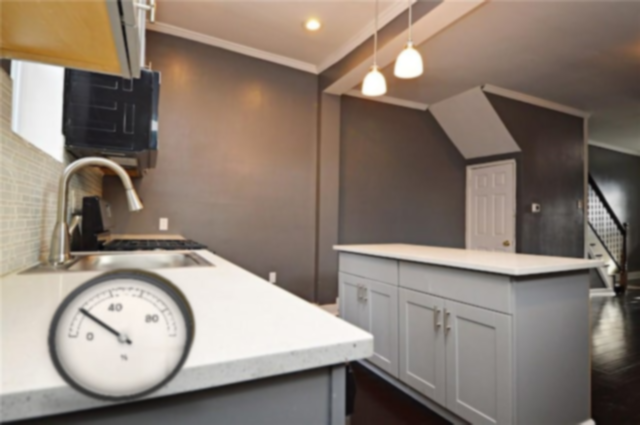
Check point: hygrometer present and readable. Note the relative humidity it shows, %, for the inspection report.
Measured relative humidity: 20 %
